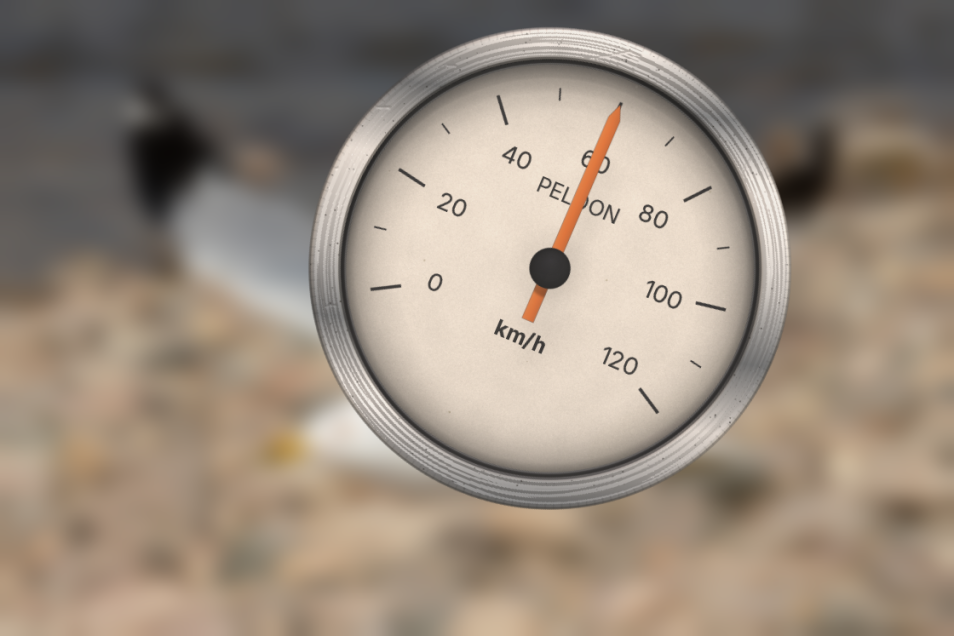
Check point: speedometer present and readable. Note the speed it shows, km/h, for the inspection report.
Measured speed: 60 km/h
